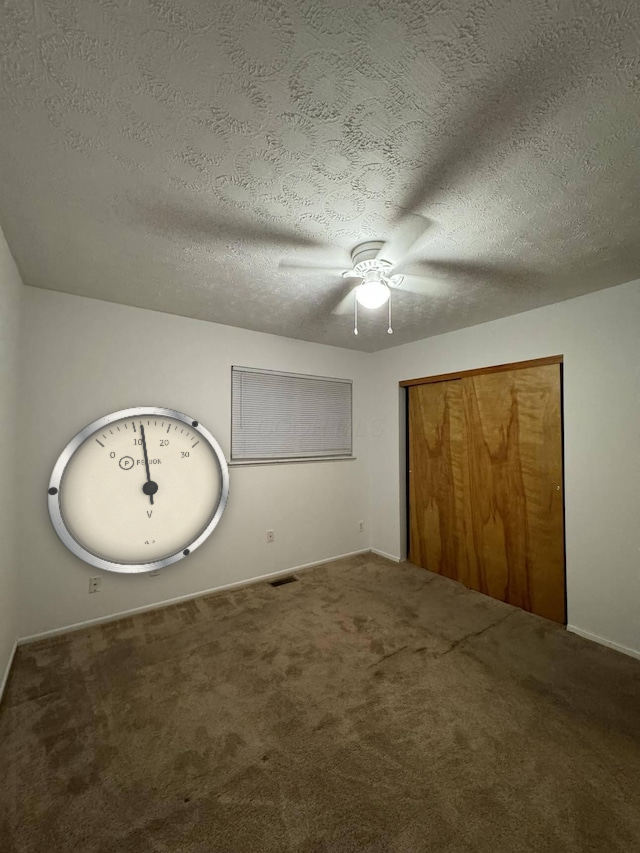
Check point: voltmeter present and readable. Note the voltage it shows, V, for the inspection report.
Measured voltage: 12 V
